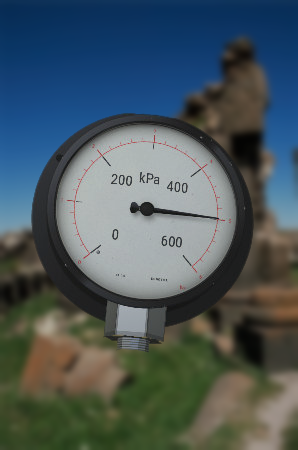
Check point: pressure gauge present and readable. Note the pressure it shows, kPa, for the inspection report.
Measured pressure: 500 kPa
